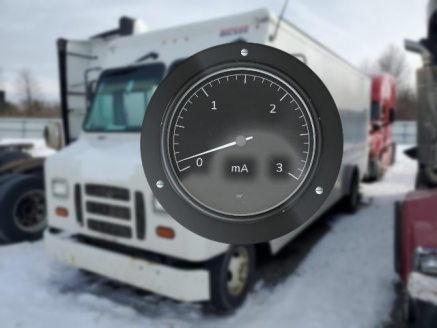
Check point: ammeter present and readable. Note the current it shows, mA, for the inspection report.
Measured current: 0.1 mA
